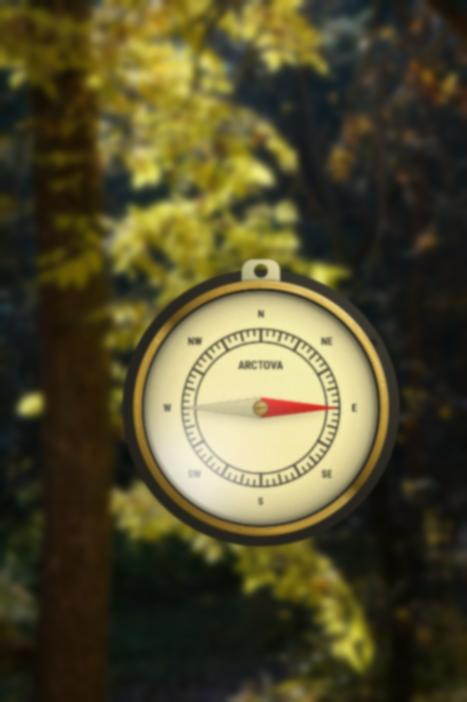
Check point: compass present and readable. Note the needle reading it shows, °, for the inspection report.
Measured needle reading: 90 °
